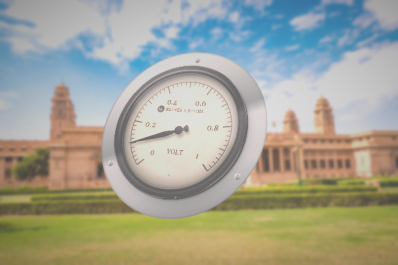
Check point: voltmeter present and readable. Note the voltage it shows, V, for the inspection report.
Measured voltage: 0.1 V
